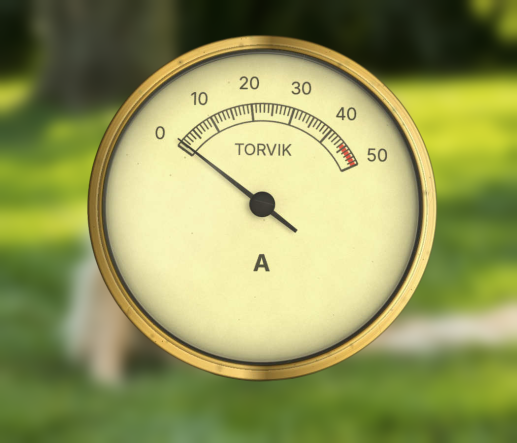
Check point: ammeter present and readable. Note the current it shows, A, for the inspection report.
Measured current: 1 A
